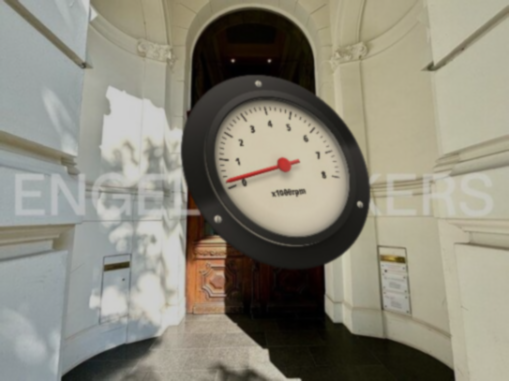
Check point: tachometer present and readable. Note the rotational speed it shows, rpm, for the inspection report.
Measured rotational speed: 200 rpm
